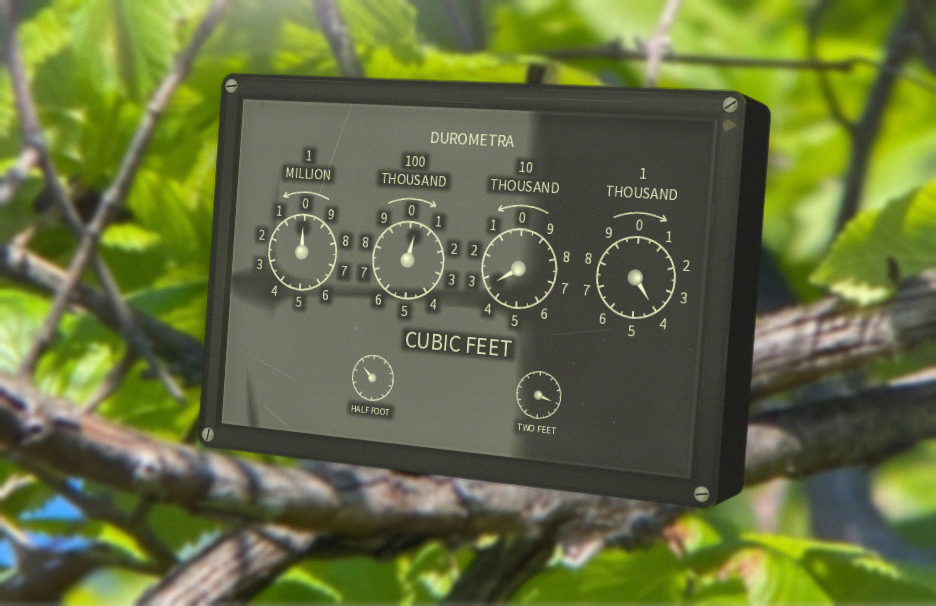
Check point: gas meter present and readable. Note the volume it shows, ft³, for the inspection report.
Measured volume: 3400 ft³
